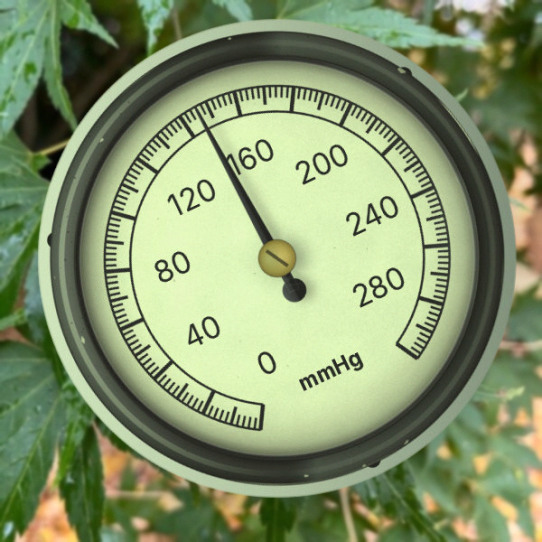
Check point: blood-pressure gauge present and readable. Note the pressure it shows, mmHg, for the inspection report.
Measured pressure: 146 mmHg
